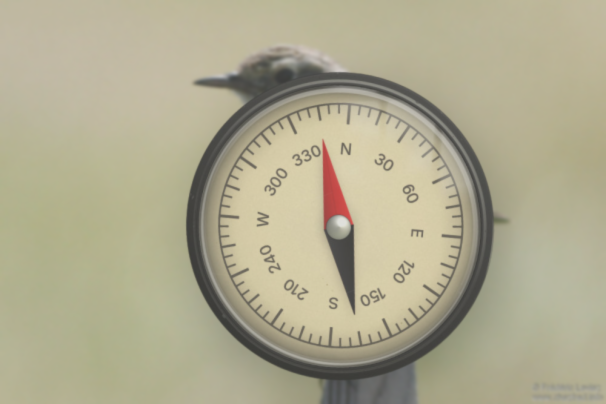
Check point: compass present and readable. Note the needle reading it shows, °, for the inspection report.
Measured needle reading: 345 °
